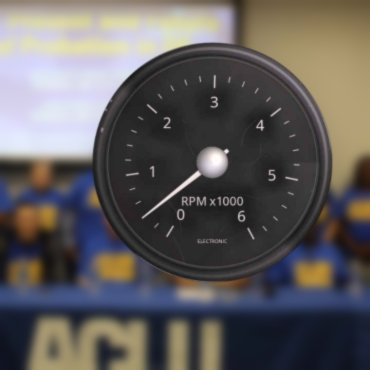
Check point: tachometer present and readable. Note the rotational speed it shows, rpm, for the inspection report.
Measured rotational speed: 400 rpm
